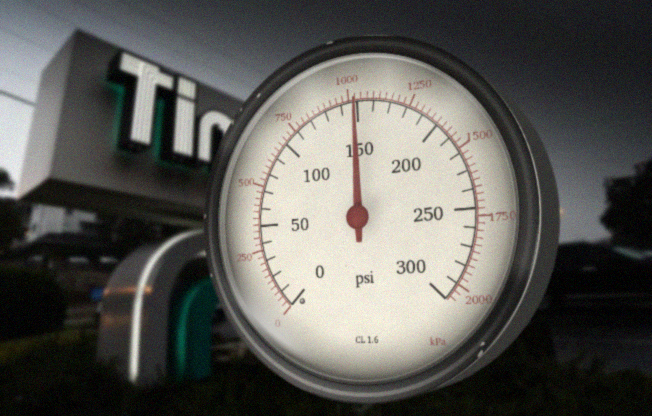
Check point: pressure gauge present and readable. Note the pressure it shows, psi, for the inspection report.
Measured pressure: 150 psi
